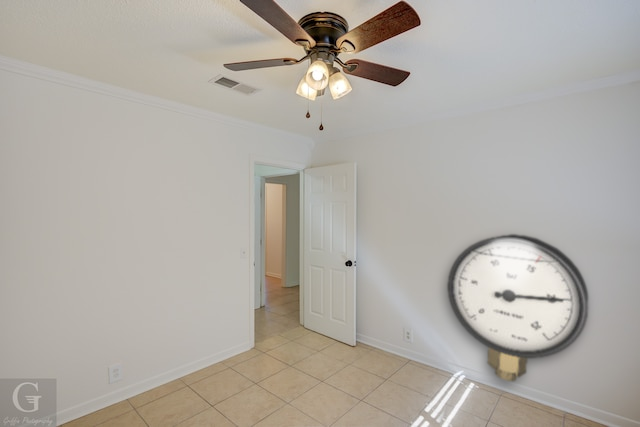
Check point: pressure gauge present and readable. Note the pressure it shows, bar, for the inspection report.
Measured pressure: 20 bar
